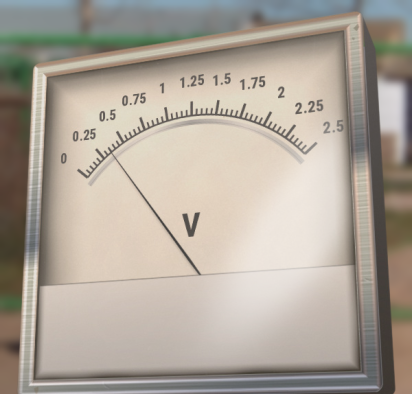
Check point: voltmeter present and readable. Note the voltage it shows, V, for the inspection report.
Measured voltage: 0.35 V
